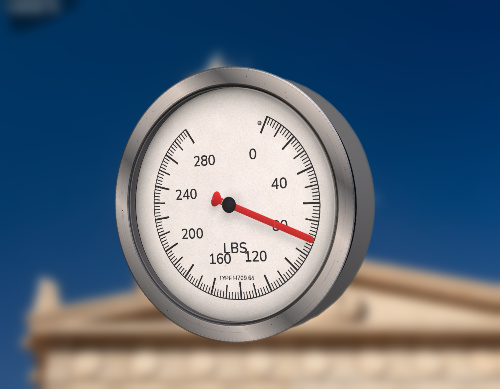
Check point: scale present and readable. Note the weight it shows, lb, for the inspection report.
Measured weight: 80 lb
